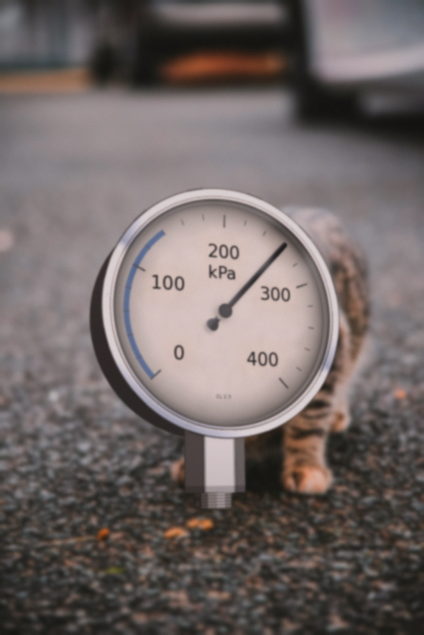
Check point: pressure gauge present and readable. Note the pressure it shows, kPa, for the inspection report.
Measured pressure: 260 kPa
